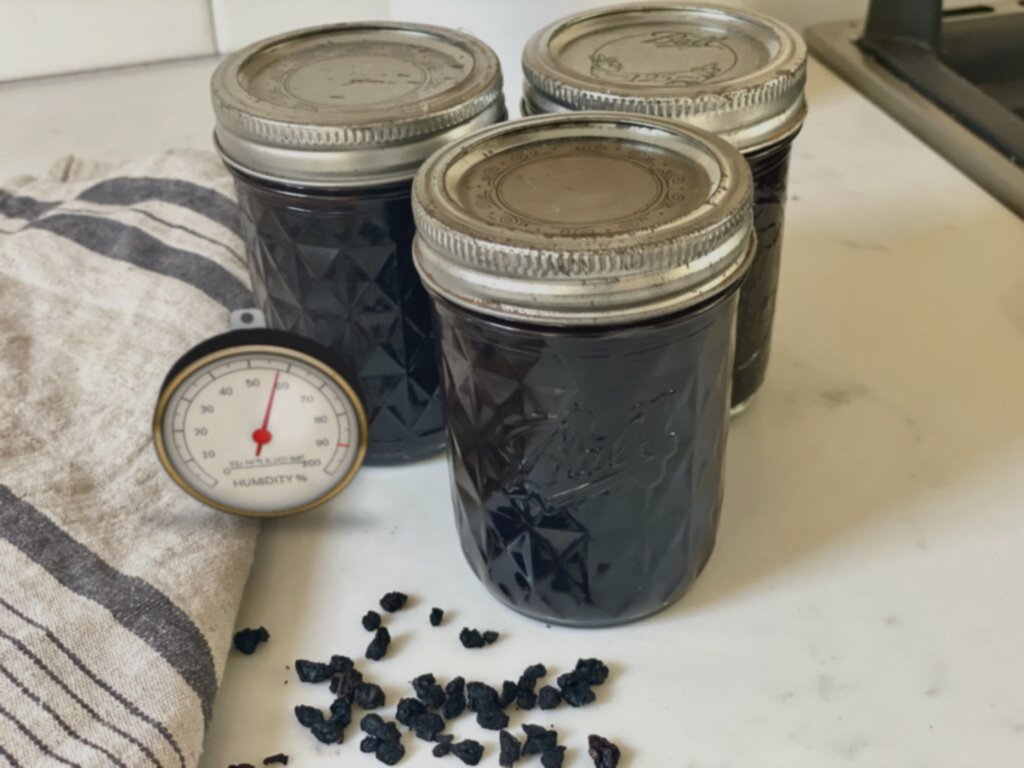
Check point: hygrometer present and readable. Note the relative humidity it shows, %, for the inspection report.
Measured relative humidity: 57.5 %
